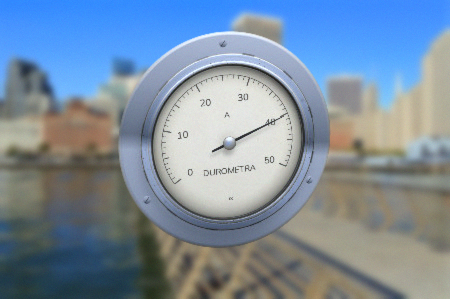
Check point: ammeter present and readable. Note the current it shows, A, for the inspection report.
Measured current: 40 A
